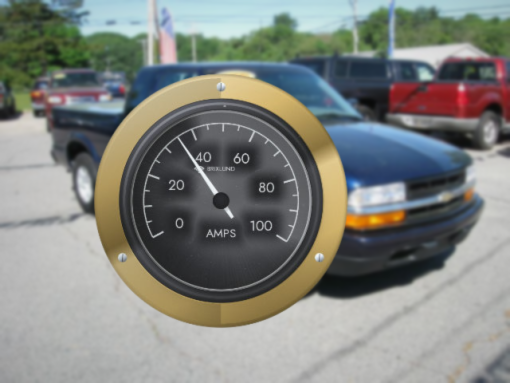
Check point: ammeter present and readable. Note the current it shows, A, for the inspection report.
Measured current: 35 A
